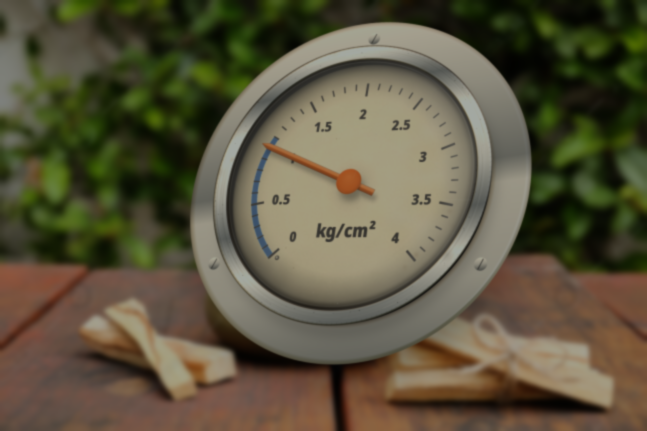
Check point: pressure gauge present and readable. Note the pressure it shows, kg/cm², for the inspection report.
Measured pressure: 1 kg/cm²
